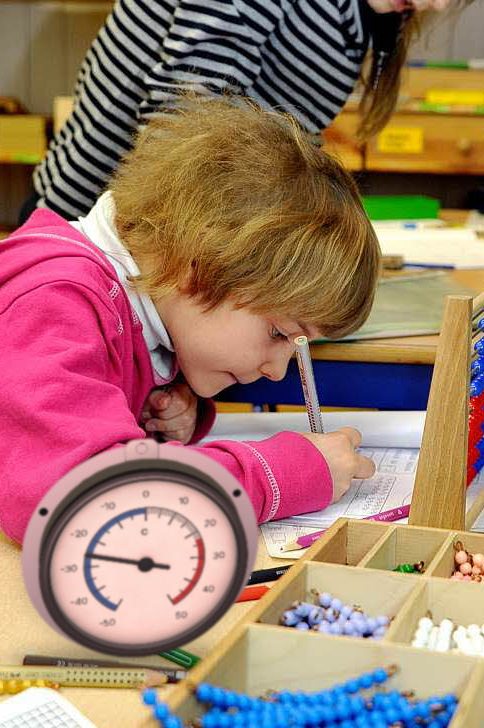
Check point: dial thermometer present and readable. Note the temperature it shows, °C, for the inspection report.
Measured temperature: -25 °C
